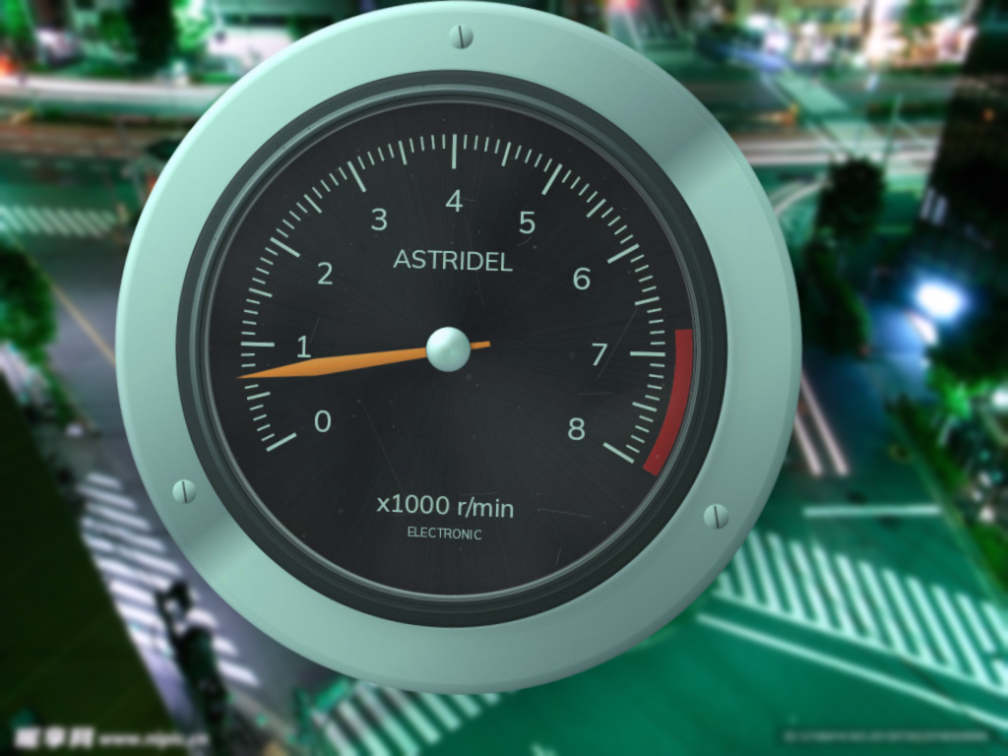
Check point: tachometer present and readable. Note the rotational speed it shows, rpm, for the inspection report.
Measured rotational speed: 700 rpm
